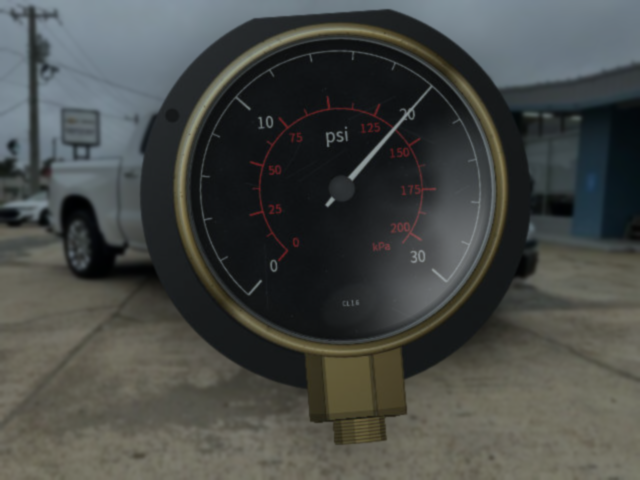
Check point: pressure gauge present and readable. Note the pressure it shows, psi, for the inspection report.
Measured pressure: 20 psi
